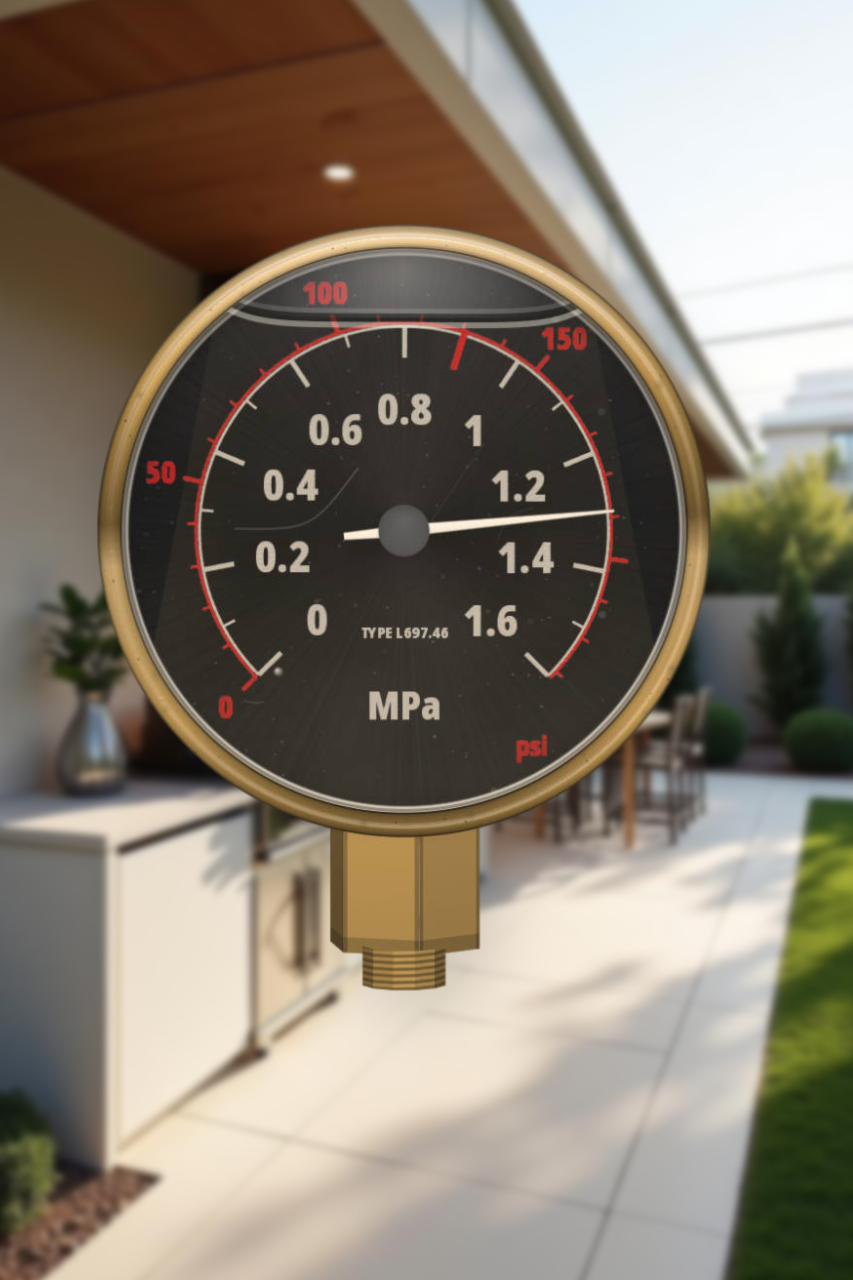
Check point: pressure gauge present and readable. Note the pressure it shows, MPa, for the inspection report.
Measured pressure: 1.3 MPa
